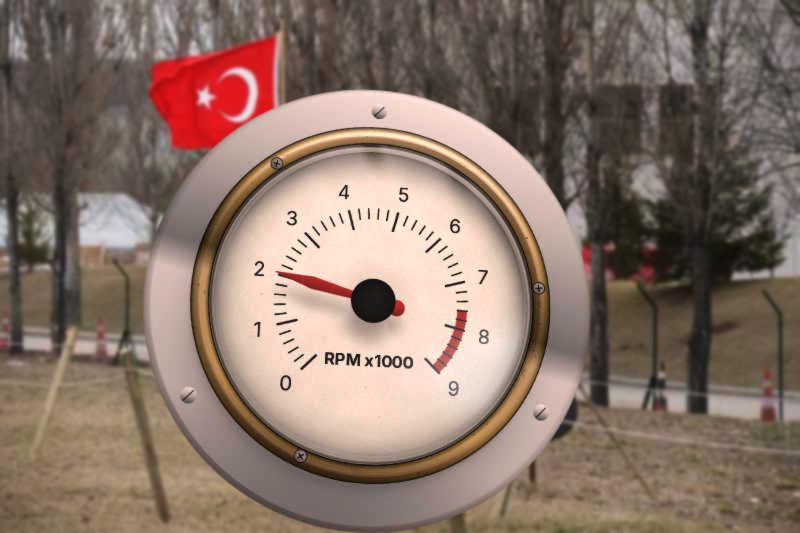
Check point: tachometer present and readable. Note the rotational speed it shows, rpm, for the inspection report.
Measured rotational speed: 2000 rpm
